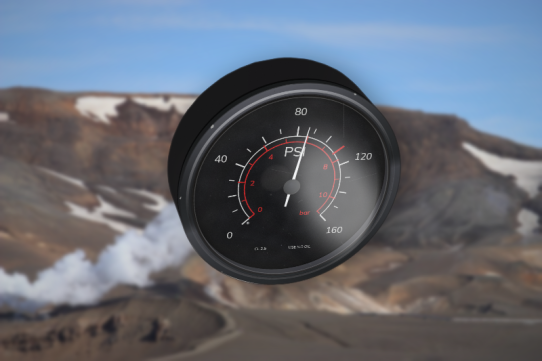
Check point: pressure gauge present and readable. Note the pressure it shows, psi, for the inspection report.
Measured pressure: 85 psi
